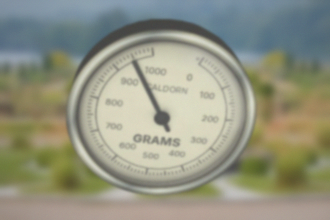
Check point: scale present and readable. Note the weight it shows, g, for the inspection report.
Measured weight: 950 g
